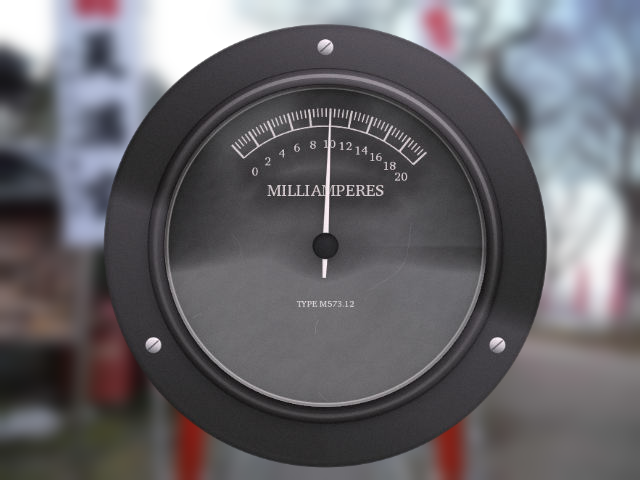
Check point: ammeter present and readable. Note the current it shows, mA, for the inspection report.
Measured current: 10 mA
